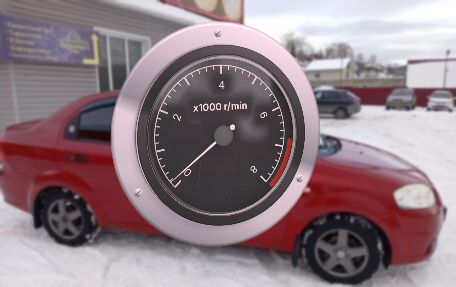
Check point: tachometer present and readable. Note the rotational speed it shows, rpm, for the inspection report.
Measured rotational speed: 200 rpm
